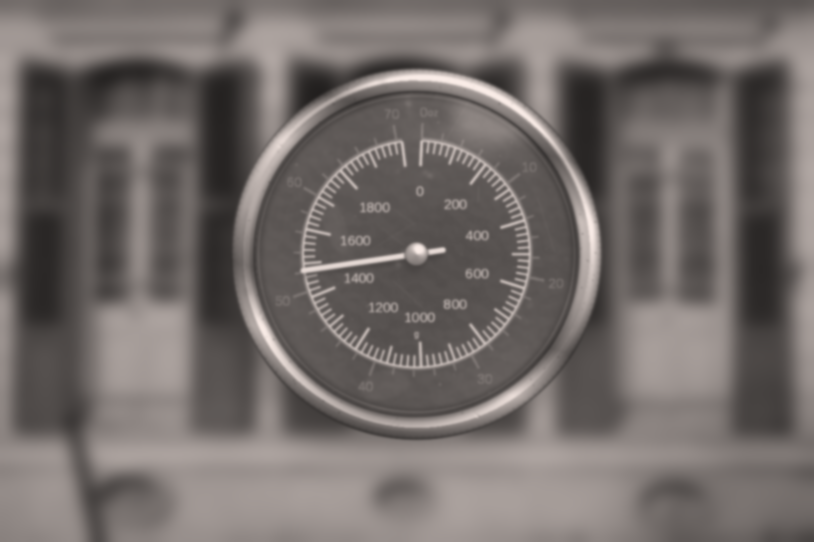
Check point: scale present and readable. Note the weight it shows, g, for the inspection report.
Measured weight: 1480 g
